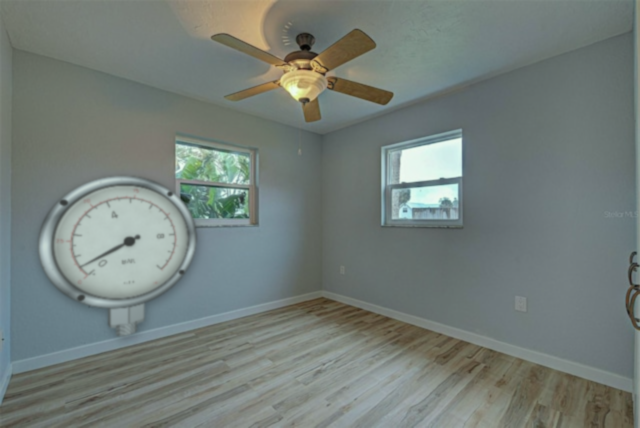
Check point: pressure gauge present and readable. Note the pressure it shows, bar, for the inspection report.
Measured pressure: 0.5 bar
